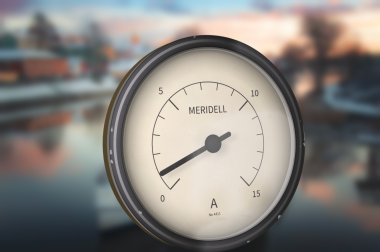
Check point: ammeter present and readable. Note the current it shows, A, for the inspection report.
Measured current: 1 A
